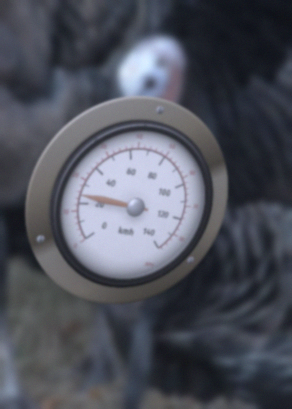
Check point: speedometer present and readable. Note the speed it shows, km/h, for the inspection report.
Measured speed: 25 km/h
